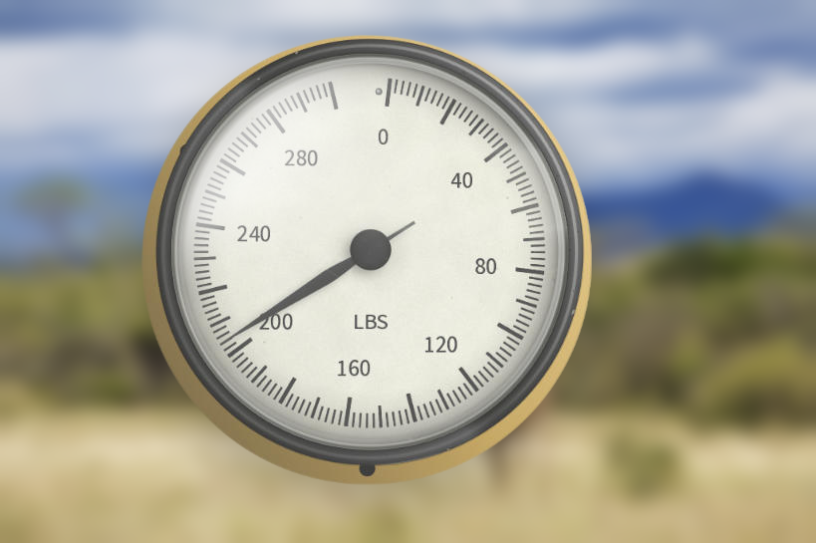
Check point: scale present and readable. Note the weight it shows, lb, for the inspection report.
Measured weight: 204 lb
